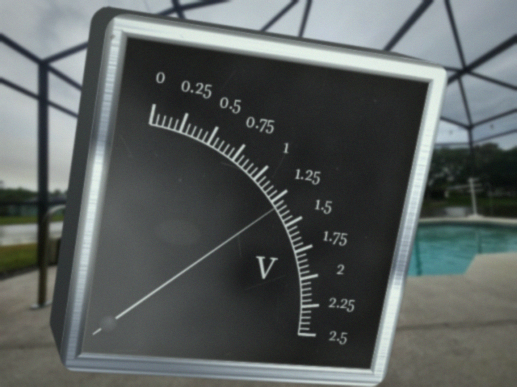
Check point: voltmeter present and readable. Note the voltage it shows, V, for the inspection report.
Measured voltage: 1.3 V
